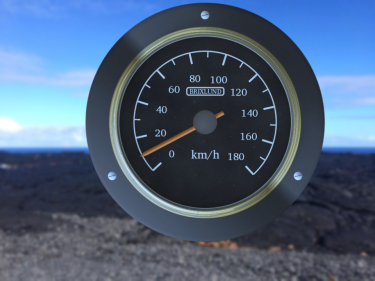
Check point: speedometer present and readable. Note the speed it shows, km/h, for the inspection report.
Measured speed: 10 km/h
